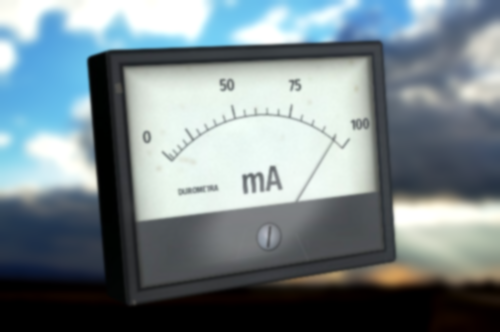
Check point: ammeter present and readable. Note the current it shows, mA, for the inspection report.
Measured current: 95 mA
